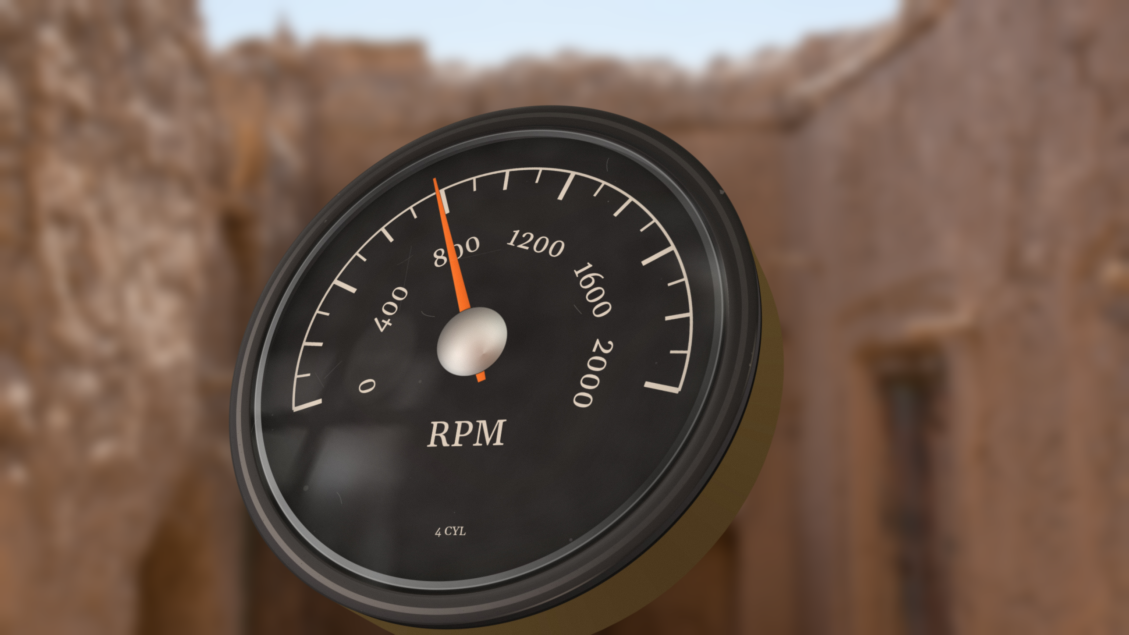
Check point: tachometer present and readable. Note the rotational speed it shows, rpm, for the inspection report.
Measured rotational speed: 800 rpm
